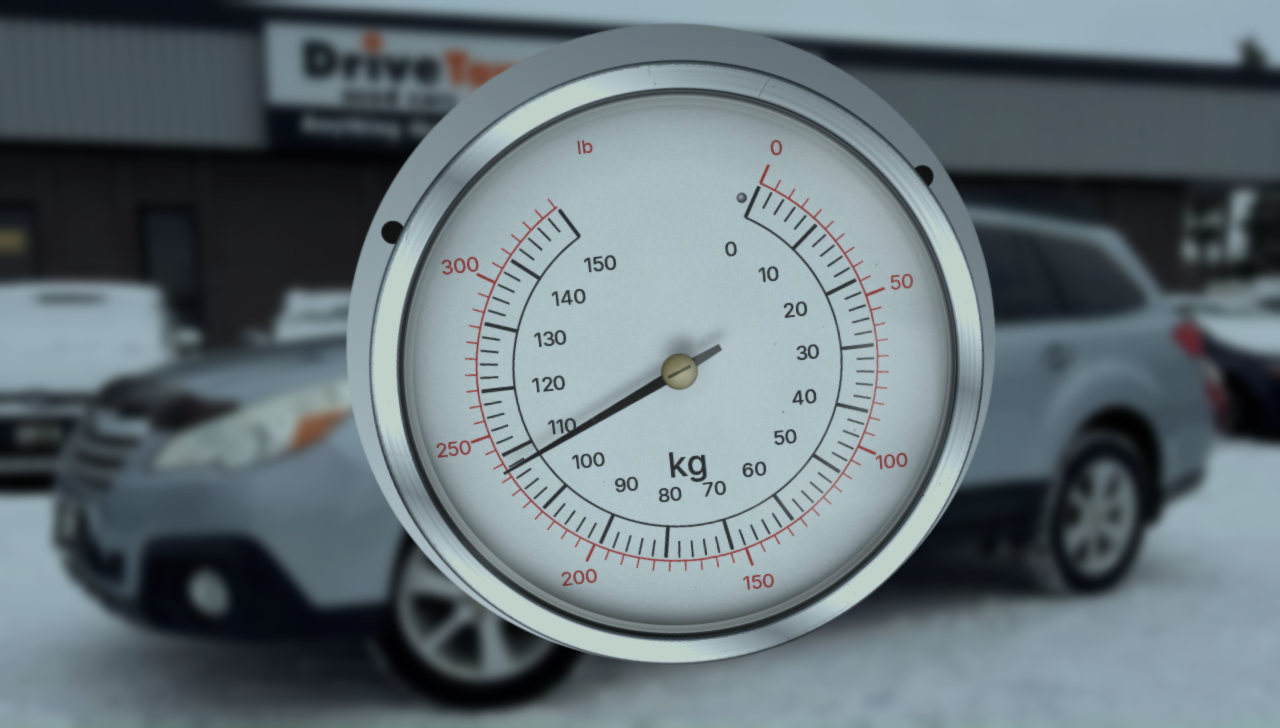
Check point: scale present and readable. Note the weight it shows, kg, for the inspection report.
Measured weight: 108 kg
